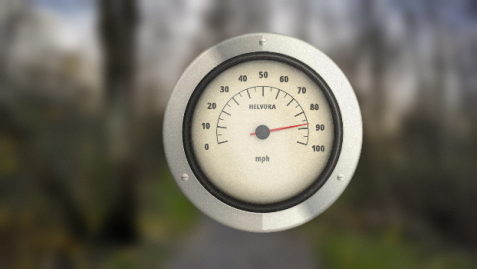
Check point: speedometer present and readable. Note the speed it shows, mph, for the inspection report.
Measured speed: 87.5 mph
